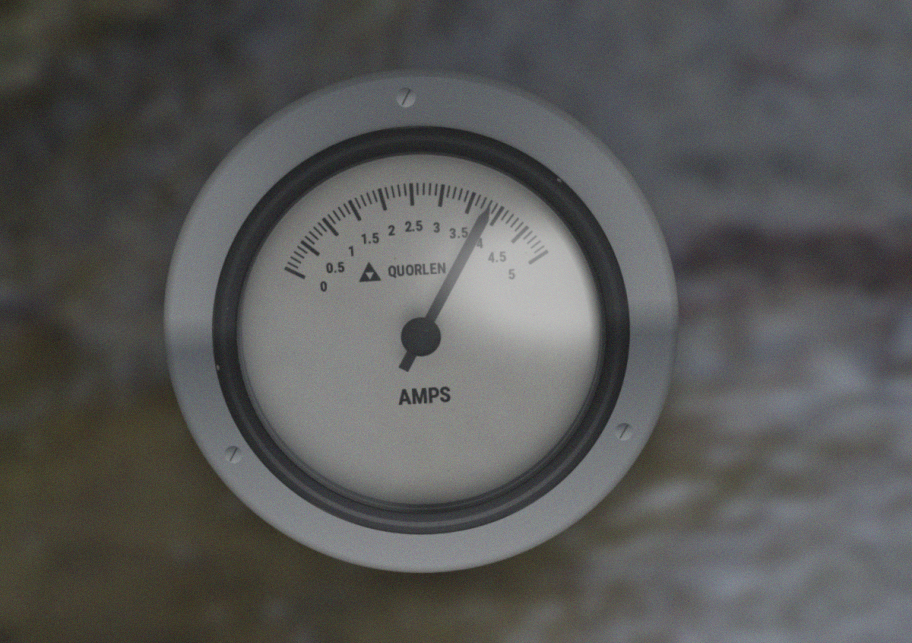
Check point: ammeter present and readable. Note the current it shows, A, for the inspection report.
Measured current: 3.8 A
